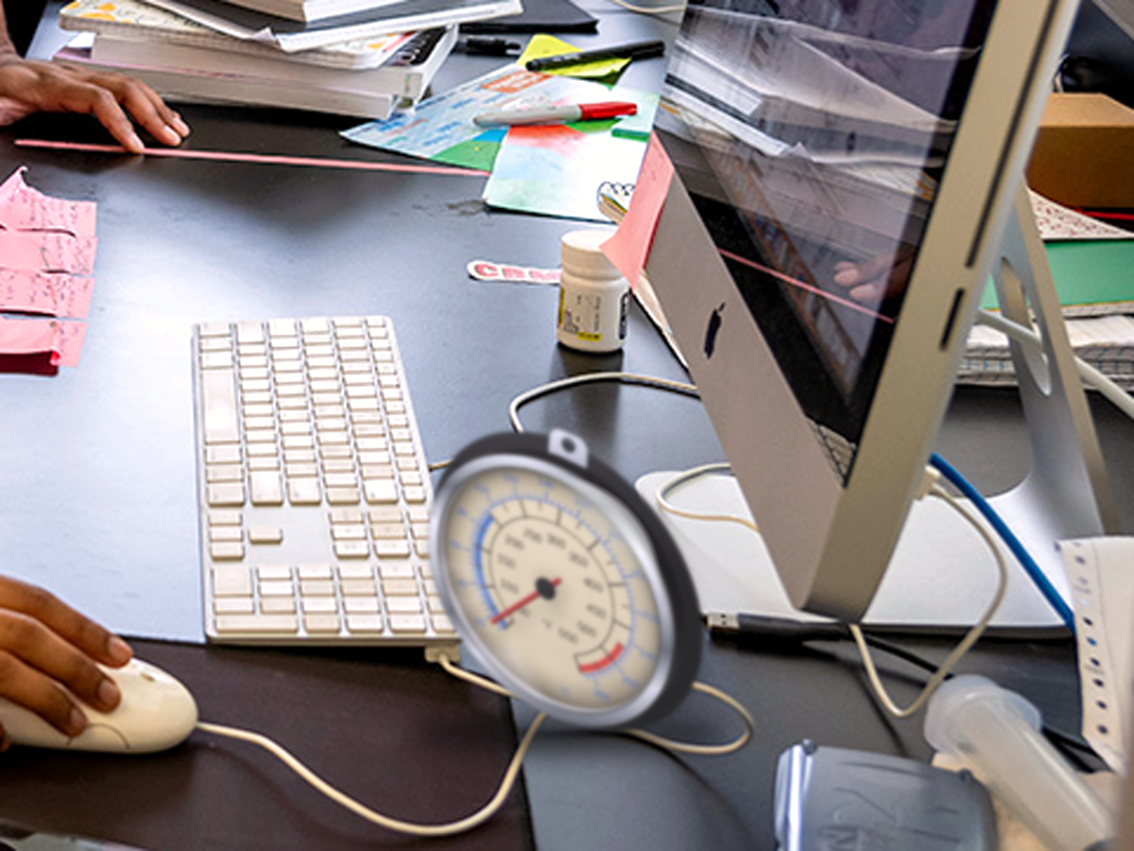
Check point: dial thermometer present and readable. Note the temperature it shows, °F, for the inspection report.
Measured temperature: 62.5 °F
